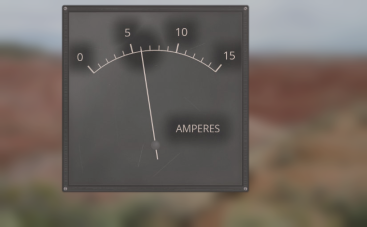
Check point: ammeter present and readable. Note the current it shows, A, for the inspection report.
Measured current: 6 A
